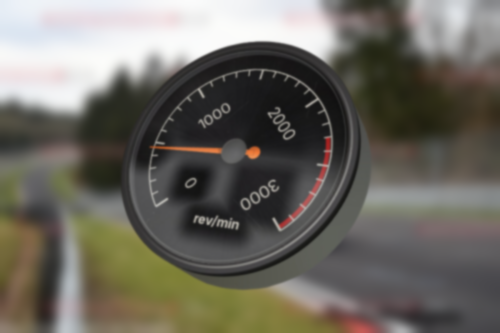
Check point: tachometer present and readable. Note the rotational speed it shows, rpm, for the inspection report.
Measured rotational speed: 450 rpm
